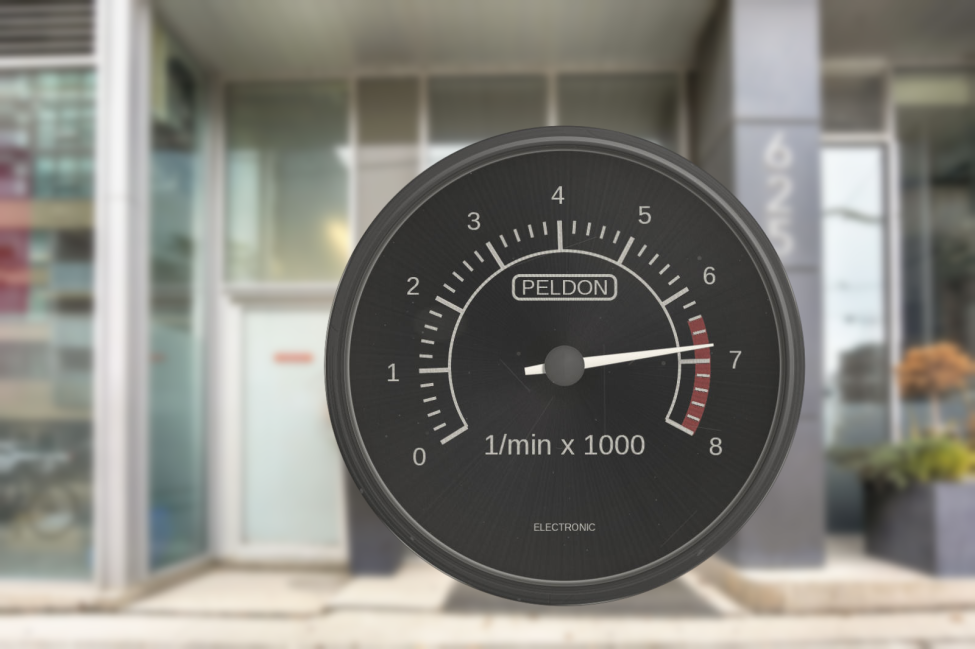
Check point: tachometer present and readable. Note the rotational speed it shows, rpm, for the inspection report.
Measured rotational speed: 6800 rpm
